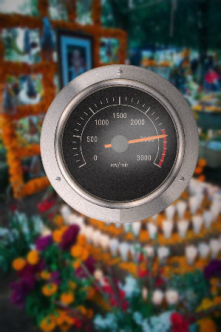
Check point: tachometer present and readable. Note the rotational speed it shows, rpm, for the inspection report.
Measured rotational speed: 2500 rpm
